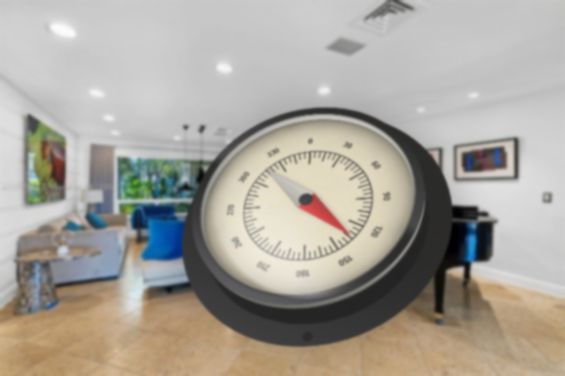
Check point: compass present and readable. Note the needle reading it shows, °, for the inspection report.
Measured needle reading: 135 °
